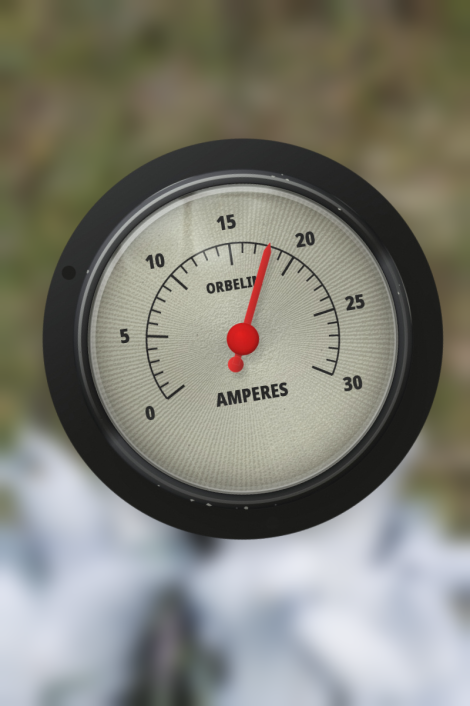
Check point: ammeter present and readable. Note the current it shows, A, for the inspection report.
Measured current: 18 A
